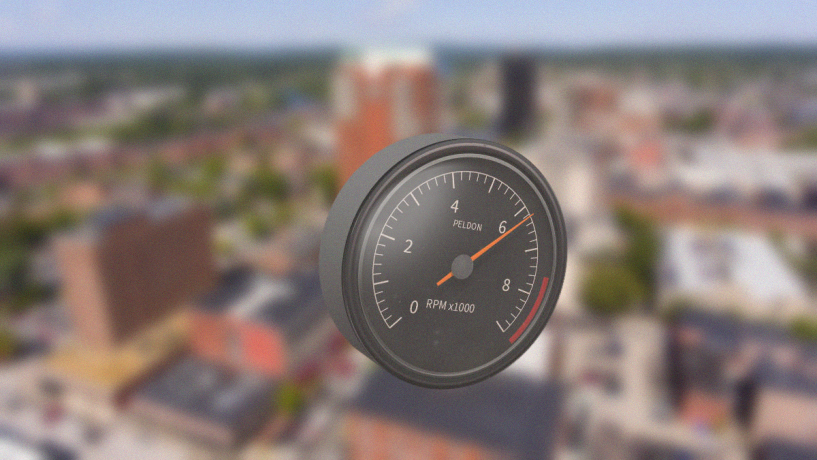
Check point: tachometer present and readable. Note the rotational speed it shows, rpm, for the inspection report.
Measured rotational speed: 6200 rpm
